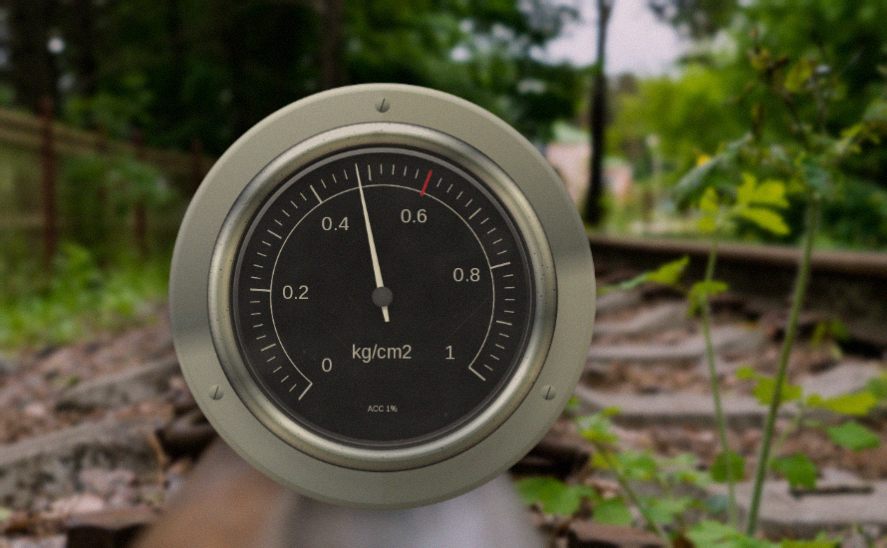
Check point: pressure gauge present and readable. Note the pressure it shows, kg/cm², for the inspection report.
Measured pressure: 0.48 kg/cm²
